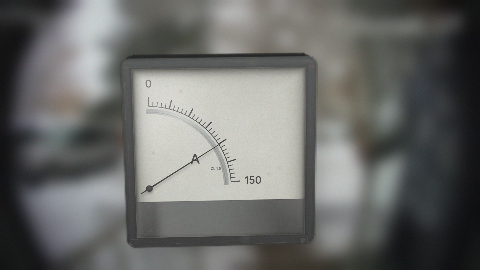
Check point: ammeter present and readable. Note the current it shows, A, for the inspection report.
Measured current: 100 A
